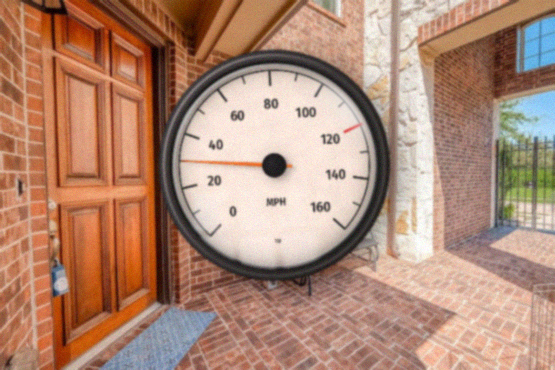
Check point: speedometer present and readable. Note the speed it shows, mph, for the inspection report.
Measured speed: 30 mph
